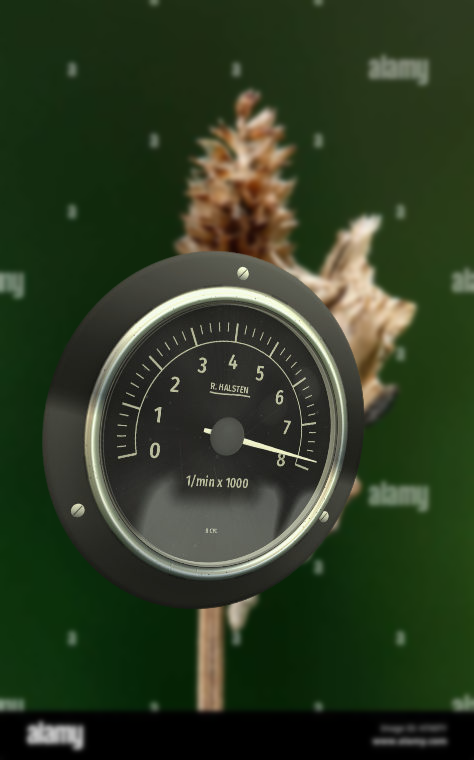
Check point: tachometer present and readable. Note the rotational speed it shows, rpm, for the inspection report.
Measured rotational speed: 7800 rpm
